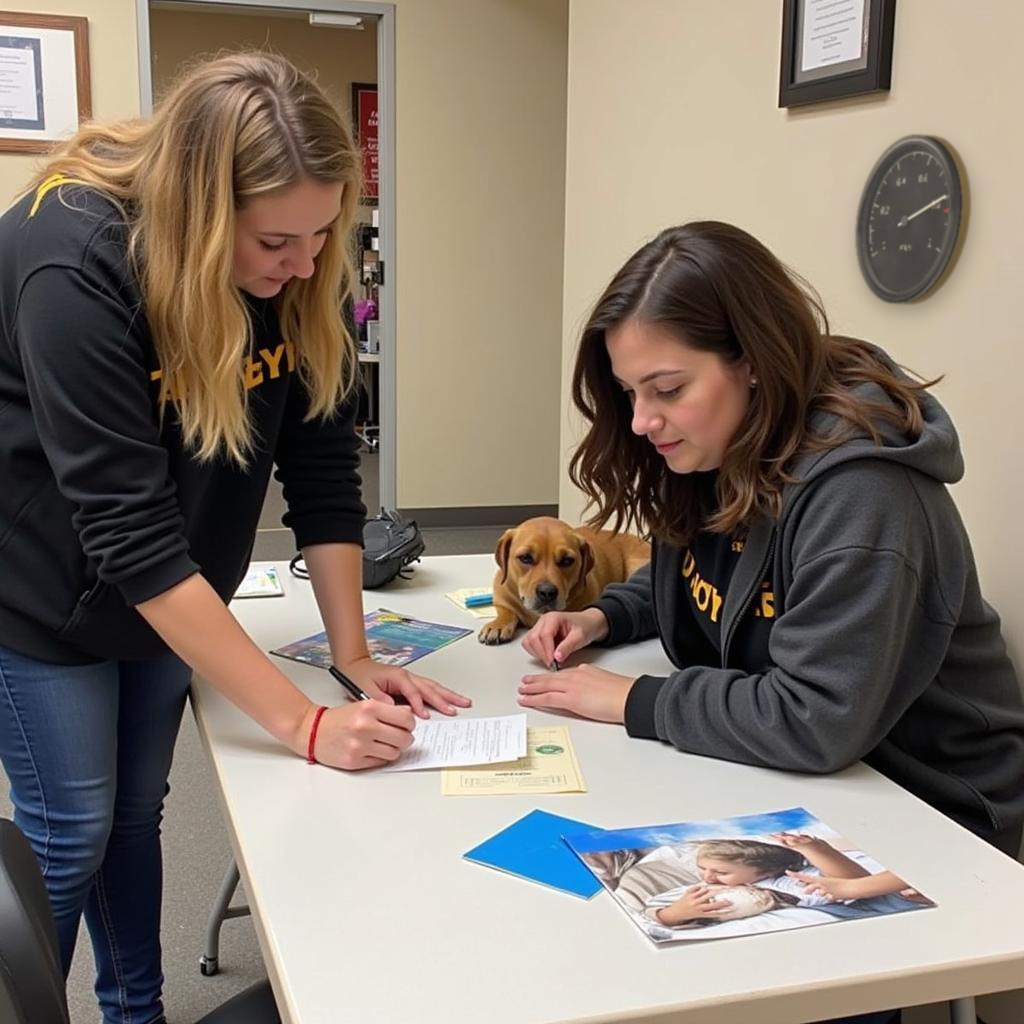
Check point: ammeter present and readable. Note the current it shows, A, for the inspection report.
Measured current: 0.8 A
